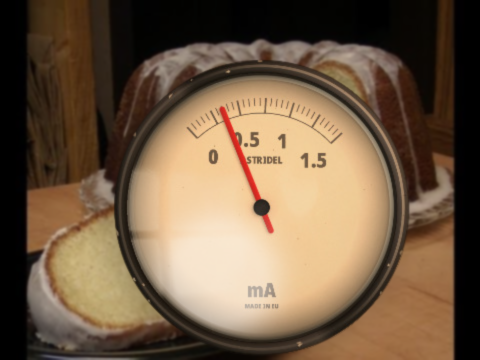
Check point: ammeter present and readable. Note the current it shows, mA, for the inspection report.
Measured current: 0.35 mA
